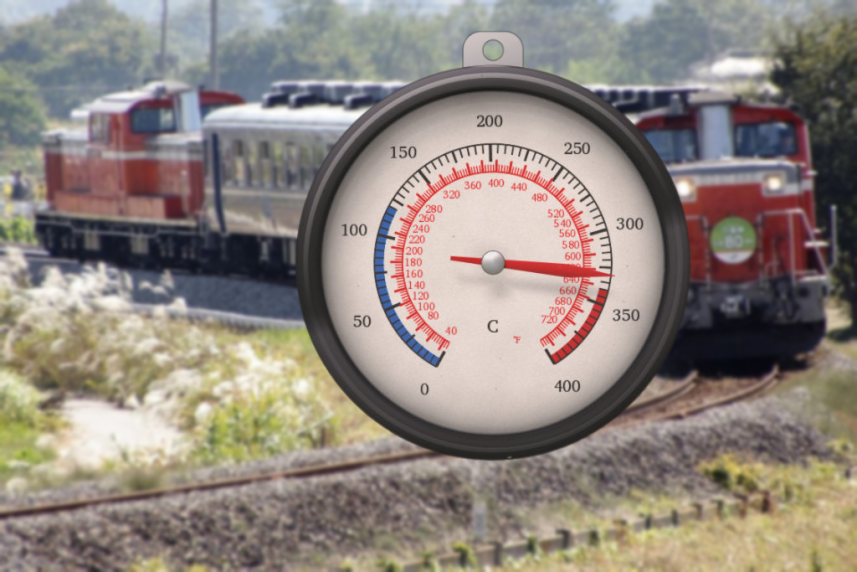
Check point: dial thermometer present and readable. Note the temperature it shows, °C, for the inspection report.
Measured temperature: 330 °C
